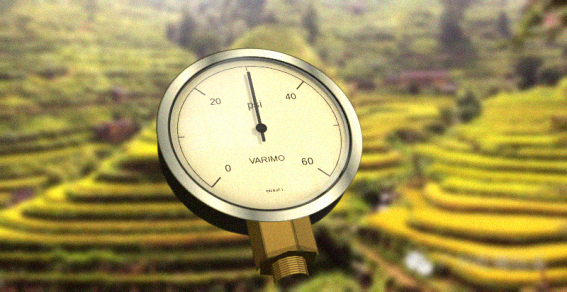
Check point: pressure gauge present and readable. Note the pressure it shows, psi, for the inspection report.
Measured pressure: 30 psi
